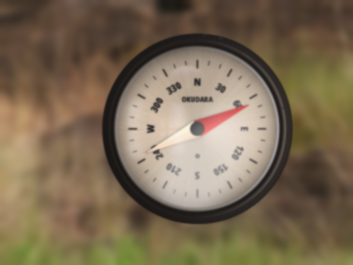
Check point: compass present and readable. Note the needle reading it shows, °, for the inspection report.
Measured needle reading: 65 °
